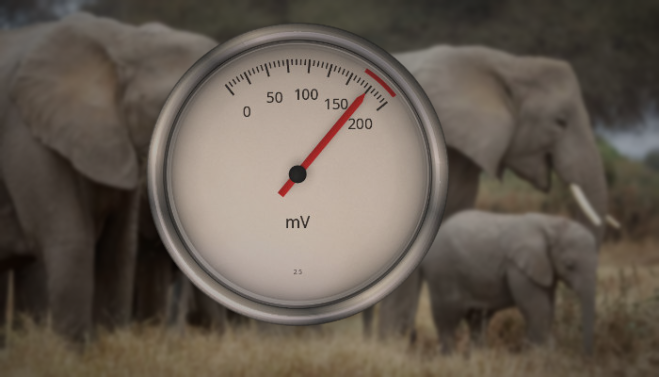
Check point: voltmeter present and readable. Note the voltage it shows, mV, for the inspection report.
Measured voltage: 175 mV
